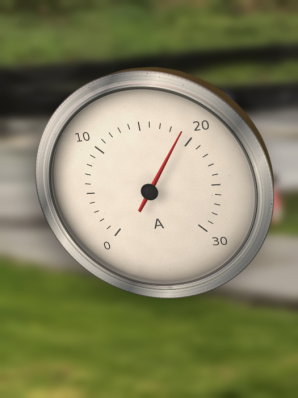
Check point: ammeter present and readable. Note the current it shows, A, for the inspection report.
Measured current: 19 A
